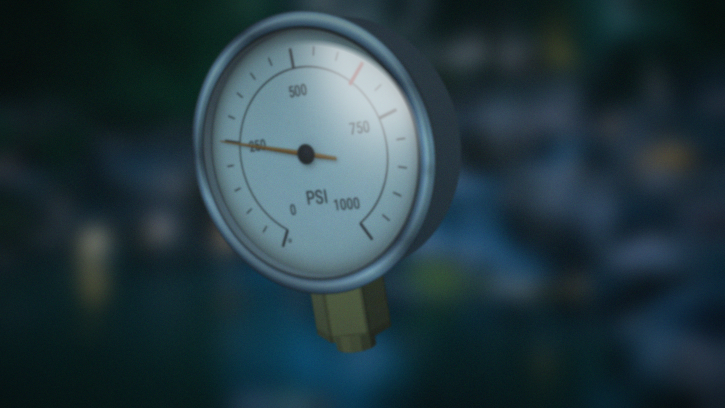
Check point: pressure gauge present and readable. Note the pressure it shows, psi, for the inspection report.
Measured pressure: 250 psi
